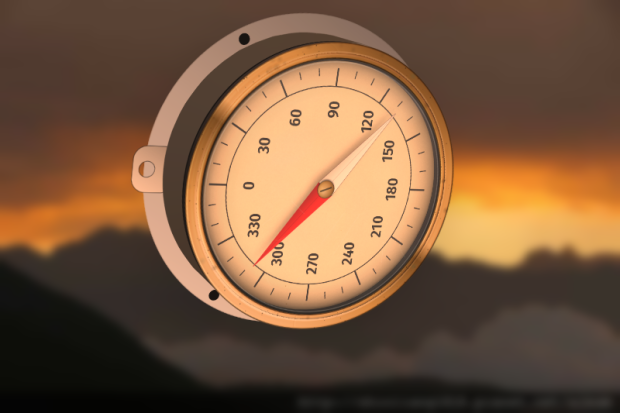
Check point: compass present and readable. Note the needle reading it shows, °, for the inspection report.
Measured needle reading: 310 °
